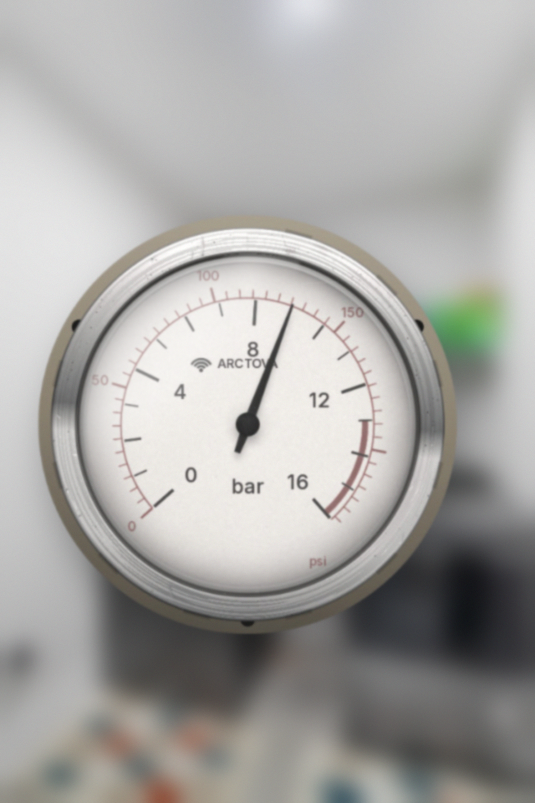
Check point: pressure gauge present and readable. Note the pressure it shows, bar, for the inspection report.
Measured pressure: 9 bar
